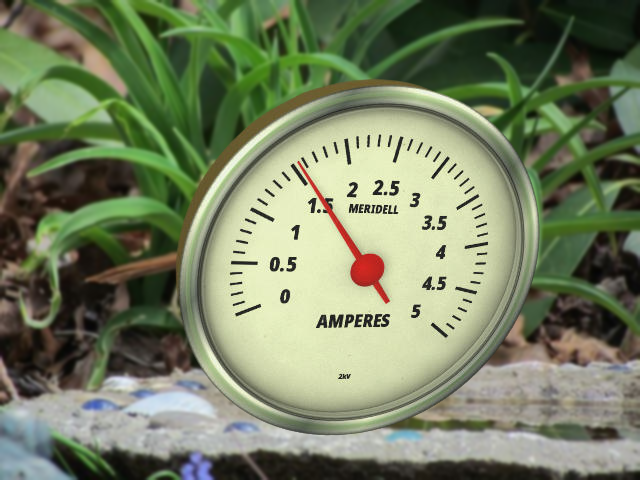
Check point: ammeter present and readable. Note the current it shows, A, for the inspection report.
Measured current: 1.55 A
